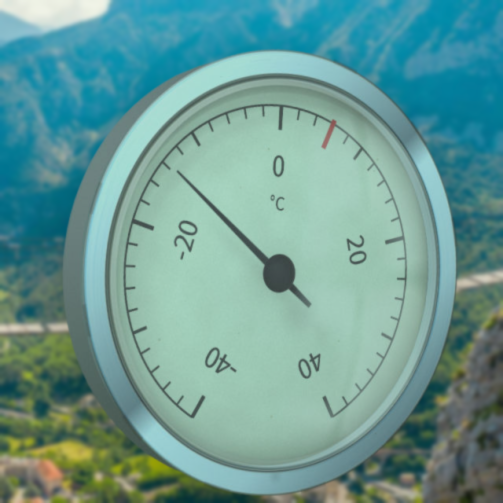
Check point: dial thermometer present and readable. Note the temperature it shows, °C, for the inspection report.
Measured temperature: -14 °C
